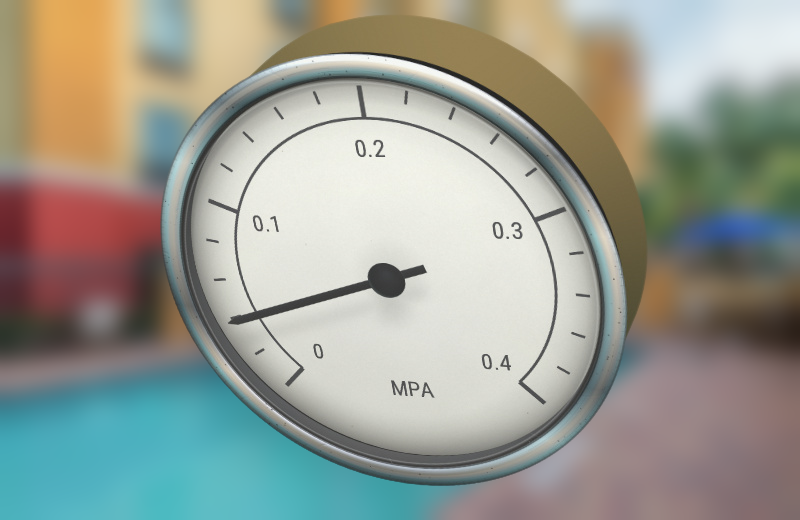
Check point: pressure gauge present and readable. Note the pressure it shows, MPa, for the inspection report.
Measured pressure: 0.04 MPa
